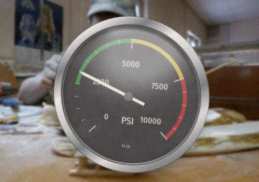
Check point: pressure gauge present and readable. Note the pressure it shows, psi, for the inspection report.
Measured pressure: 2500 psi
